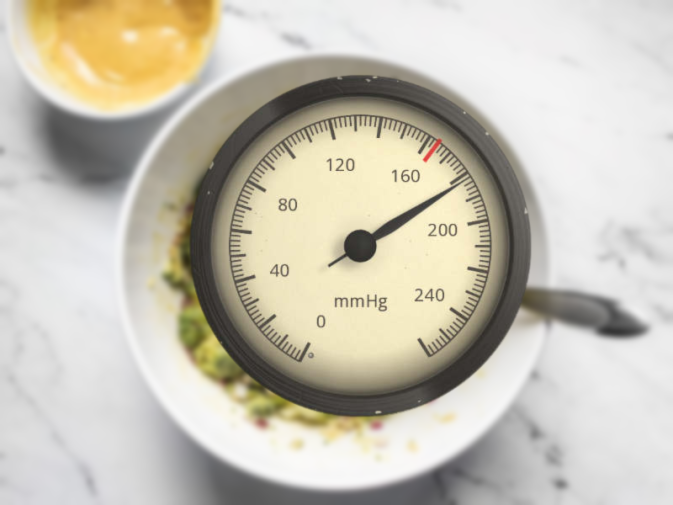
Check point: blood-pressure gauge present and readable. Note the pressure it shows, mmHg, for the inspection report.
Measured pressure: 182 mmHg
